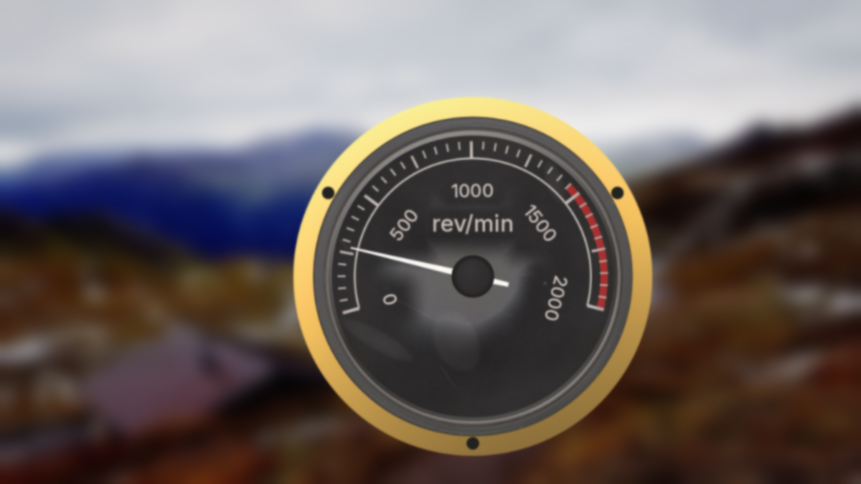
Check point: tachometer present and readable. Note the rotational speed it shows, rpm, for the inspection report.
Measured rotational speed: 275 rpm
